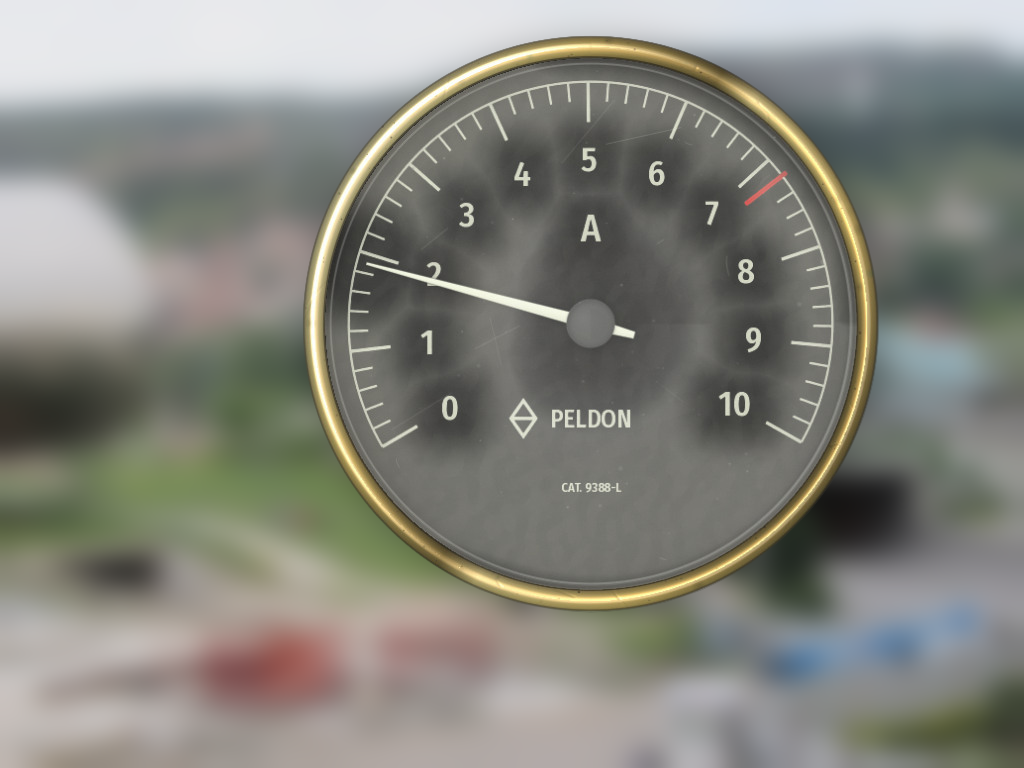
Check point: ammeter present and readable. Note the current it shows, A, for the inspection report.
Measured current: 1.9 A
